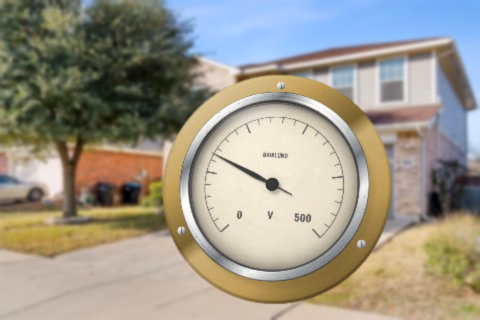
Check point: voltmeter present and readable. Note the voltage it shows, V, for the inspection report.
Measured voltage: 130 V
